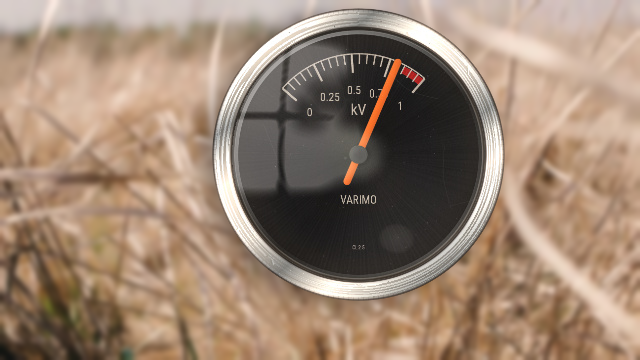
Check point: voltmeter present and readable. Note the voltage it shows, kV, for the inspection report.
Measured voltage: 0.8 kV
